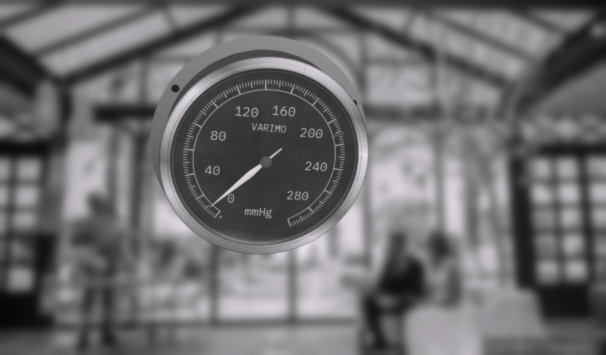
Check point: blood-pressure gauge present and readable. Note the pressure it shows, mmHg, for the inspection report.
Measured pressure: 10 mmHg
